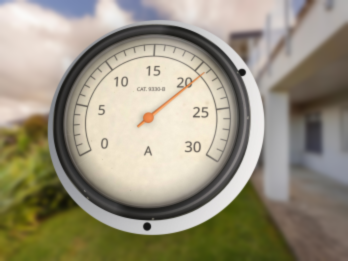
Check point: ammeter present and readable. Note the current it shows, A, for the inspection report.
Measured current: 21 A
